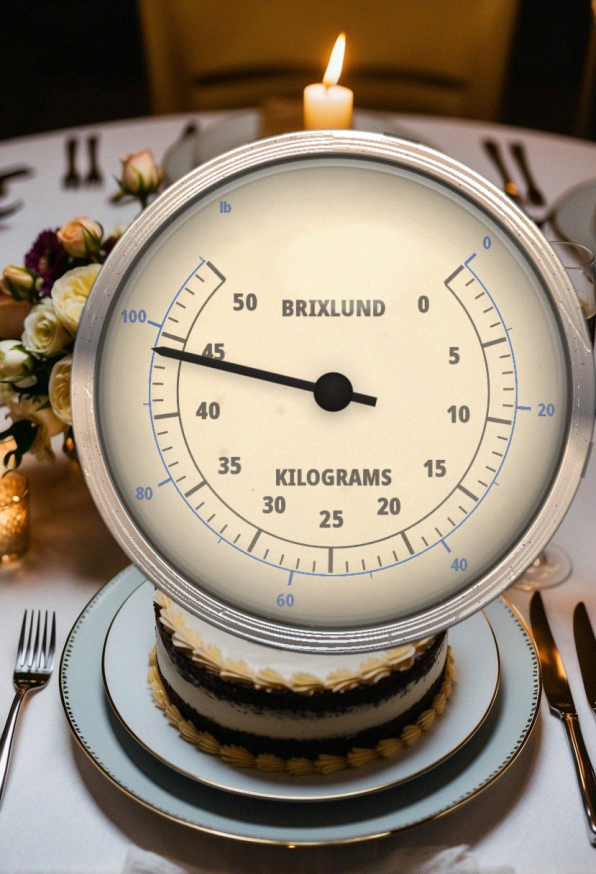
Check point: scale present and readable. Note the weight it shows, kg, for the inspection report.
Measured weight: 44 kg
